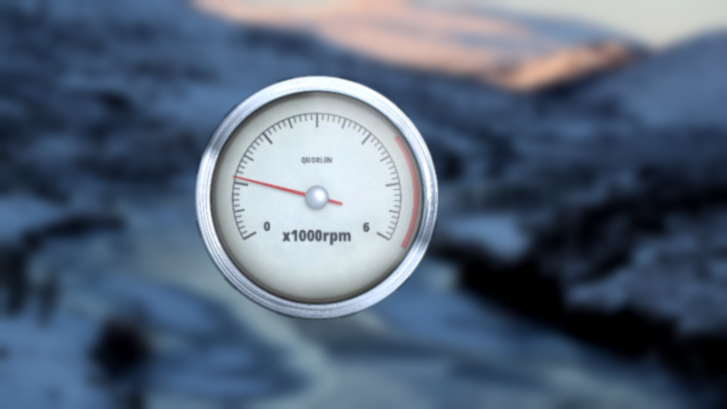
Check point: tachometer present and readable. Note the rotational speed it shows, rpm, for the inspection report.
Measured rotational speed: 1100 rpm
